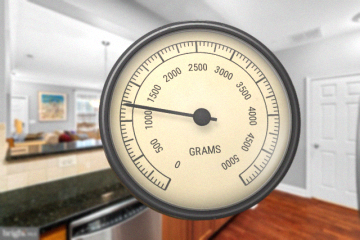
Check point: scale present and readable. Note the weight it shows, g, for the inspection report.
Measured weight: 1200 g
